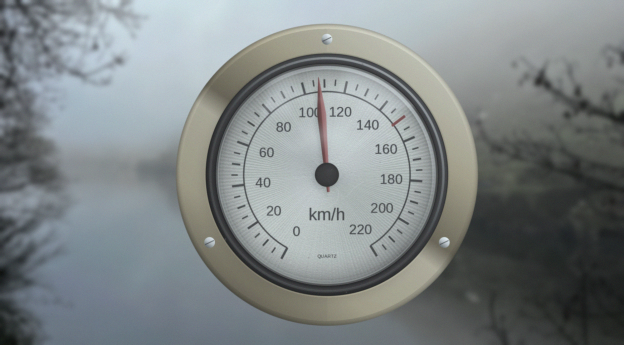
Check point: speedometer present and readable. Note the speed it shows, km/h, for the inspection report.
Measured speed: 107.5 km/h
